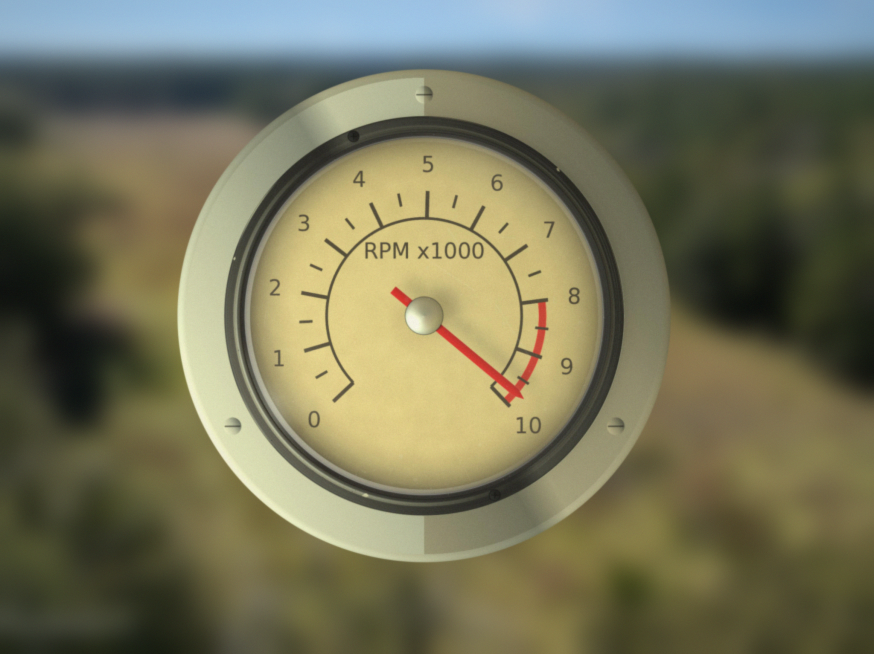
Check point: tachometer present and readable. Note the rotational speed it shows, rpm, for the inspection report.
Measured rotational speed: 9750 rpm
